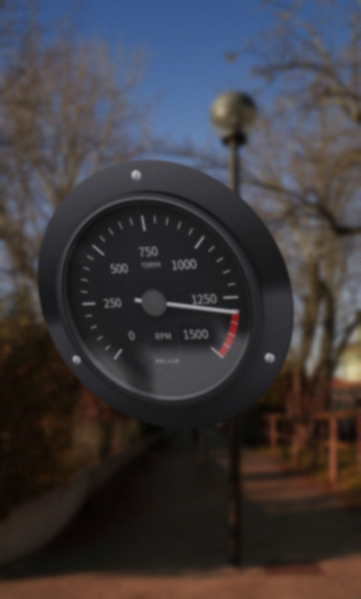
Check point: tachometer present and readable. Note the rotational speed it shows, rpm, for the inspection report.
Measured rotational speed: 1300 rpm
